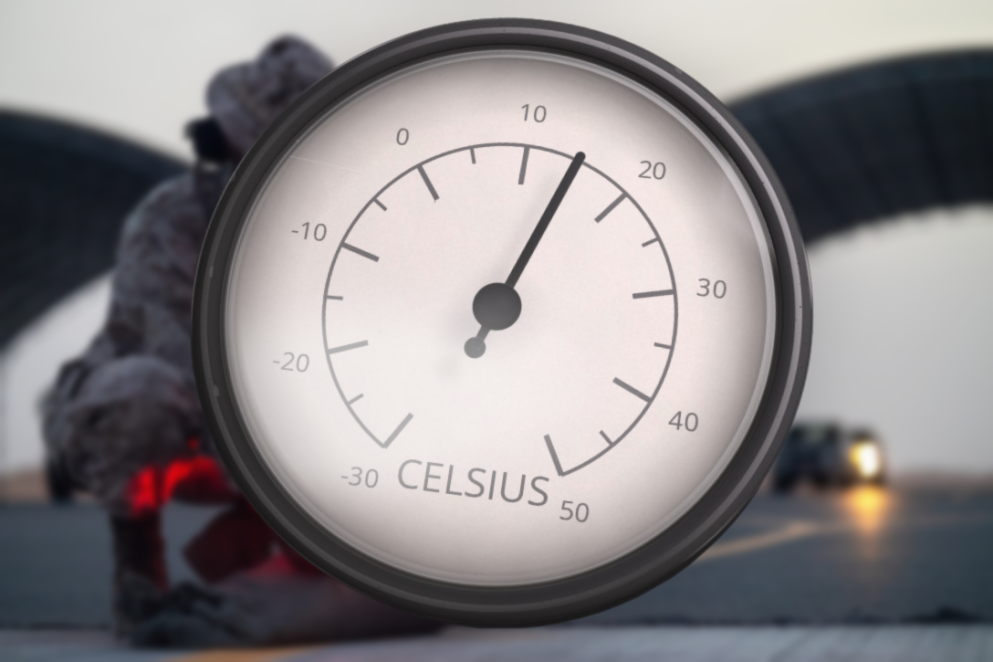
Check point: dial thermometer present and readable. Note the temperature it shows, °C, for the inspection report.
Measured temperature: 15 °C
